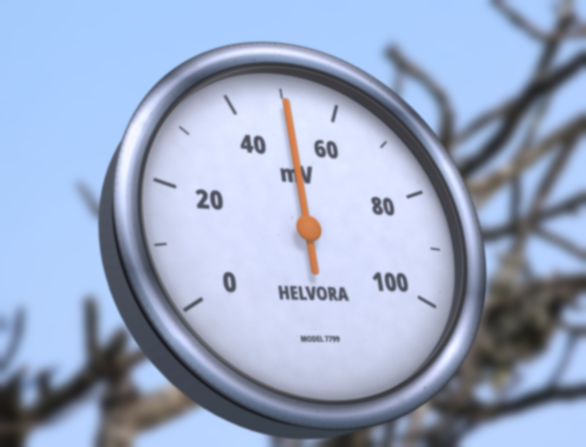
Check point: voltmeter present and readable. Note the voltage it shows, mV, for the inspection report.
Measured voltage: 50 mV
